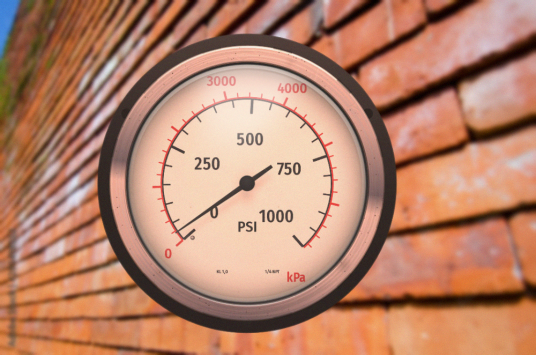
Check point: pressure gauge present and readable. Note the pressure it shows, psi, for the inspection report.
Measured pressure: 25 psi
